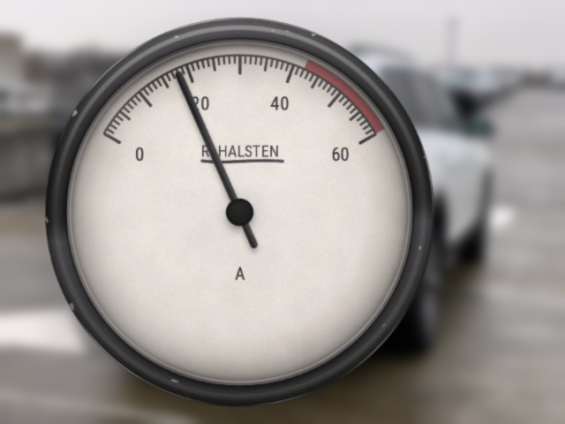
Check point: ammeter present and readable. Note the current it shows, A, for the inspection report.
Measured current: 18 A
